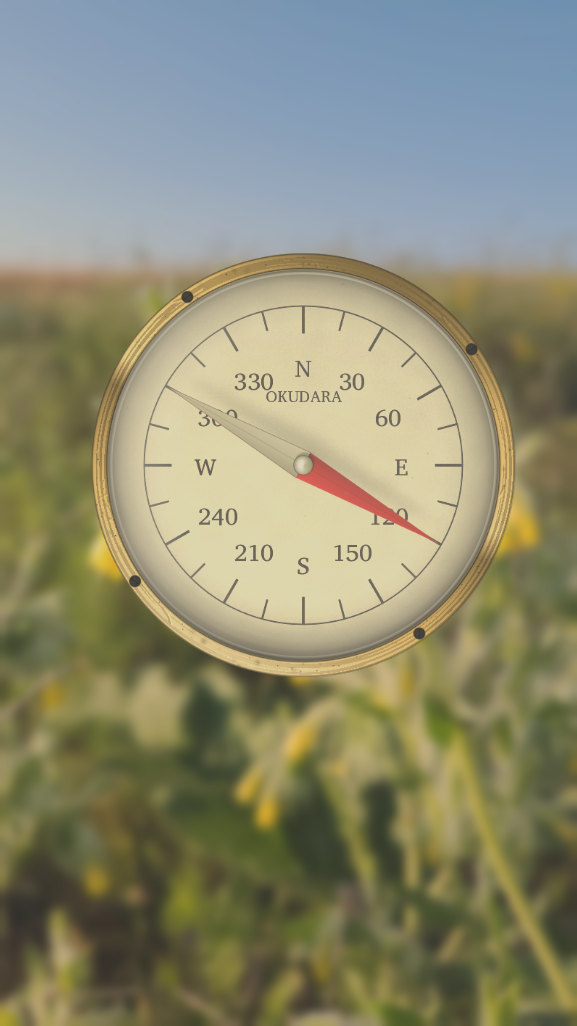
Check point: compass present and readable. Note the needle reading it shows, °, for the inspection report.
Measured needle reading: 120 °
